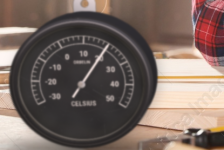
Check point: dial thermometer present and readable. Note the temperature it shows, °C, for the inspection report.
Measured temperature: 20 °C
